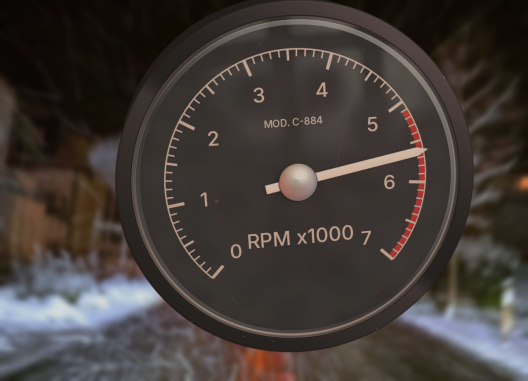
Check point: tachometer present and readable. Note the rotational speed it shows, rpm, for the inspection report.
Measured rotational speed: 5600 rpm
